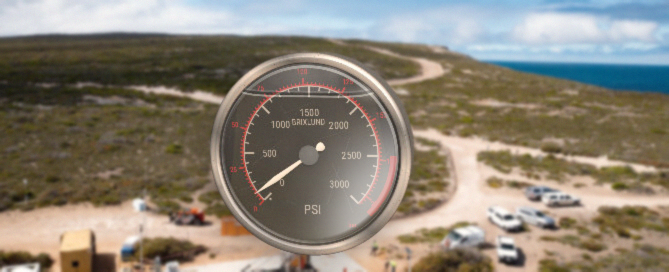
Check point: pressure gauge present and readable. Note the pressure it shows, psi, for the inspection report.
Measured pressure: 100 psi
